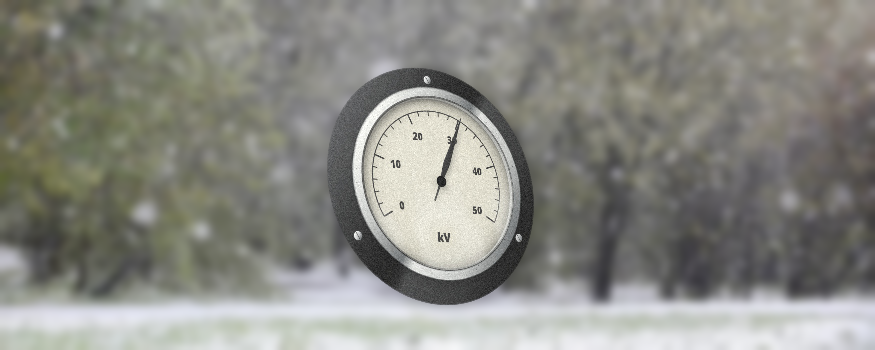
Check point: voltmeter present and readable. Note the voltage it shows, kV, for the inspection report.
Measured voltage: 30 kV
